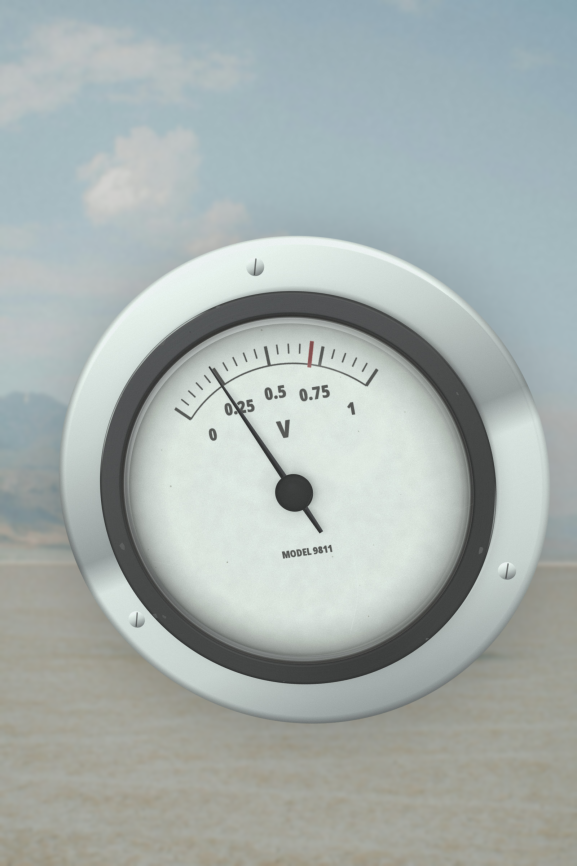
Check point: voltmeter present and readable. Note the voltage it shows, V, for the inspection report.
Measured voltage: 0.25 V
